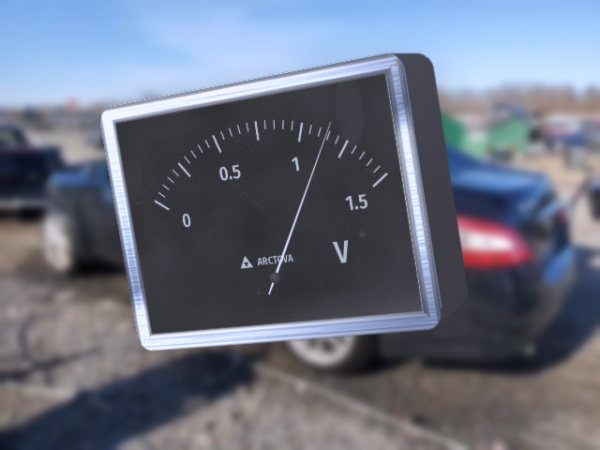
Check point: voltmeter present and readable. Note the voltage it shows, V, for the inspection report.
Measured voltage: 1.15 V
